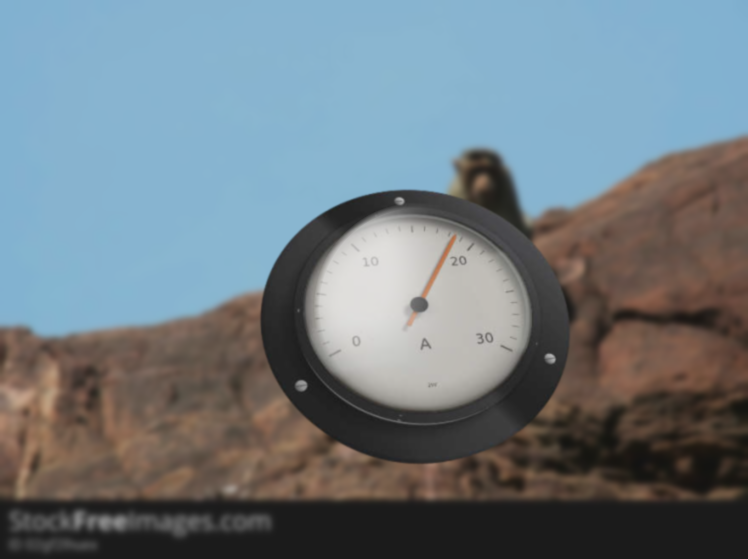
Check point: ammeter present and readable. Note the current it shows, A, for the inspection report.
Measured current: 18.5 A
